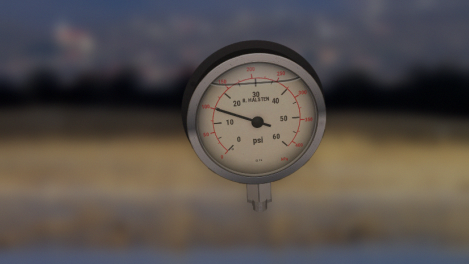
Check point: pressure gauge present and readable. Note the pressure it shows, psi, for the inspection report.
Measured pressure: 15 psi
